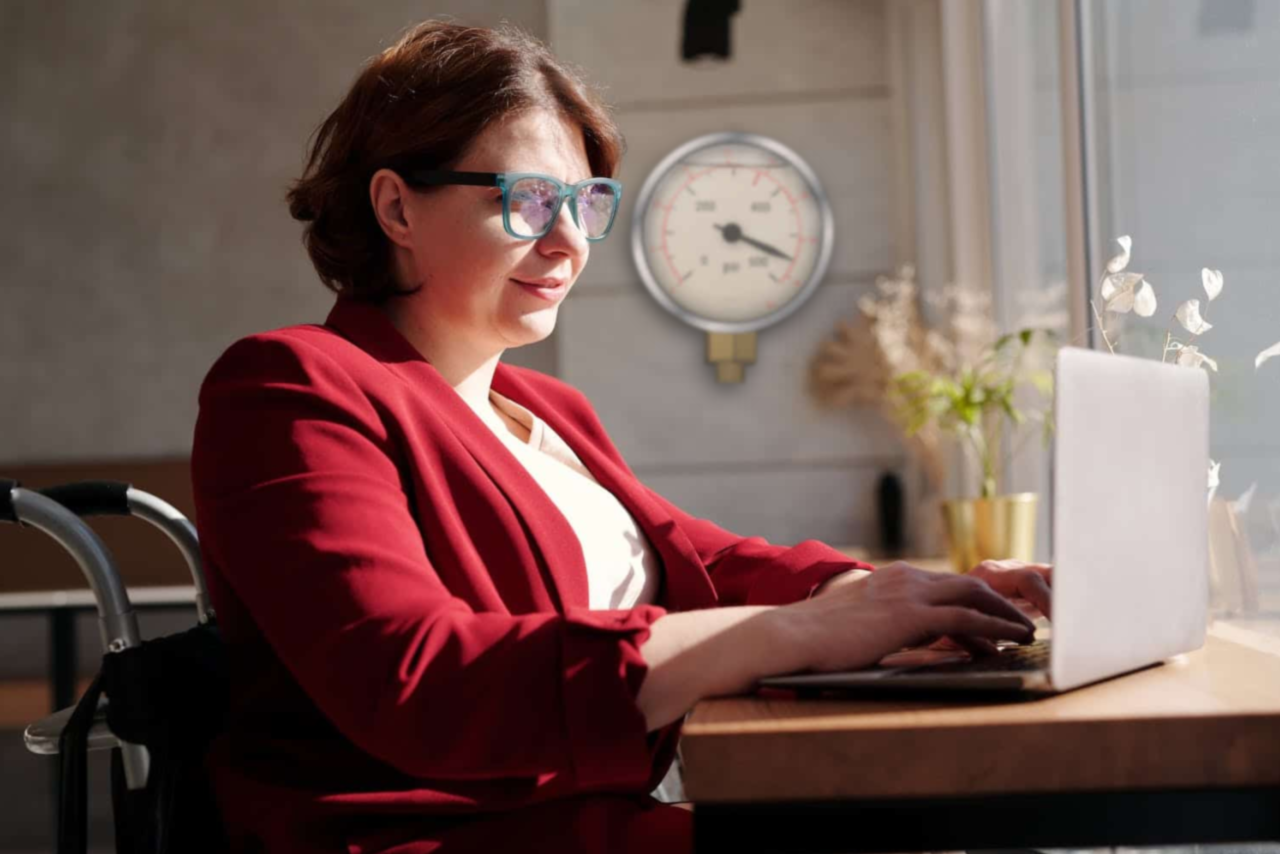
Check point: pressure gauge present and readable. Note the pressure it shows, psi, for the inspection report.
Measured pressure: 550 psi
